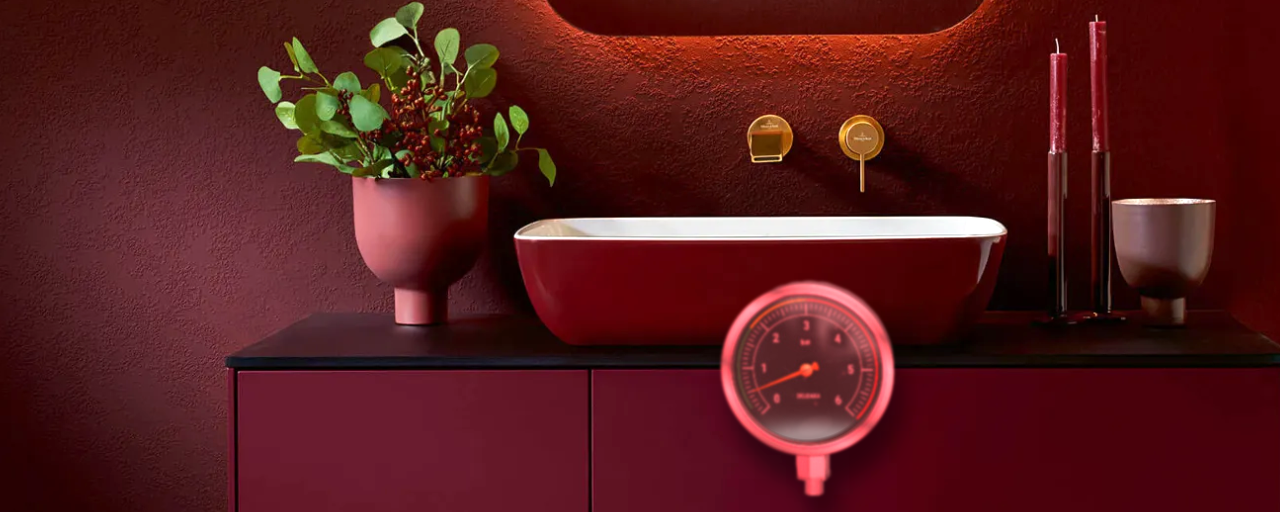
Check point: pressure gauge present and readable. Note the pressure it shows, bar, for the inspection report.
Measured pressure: 0.5 bar
